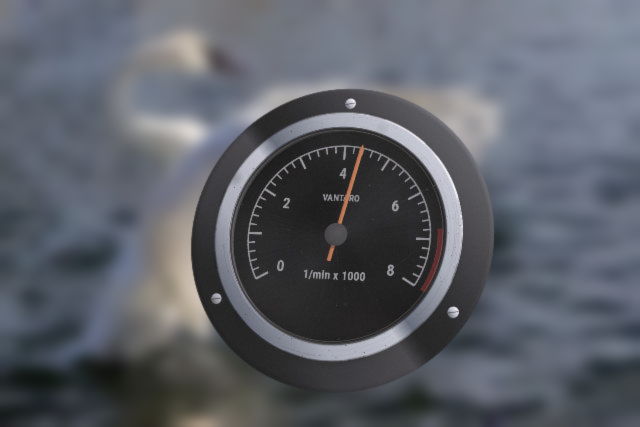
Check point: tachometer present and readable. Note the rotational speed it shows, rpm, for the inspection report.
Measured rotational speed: 4400 rpm
